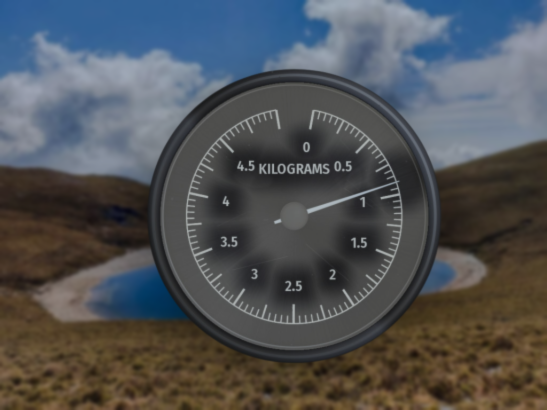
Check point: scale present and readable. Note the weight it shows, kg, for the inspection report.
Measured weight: 0.9 kg
